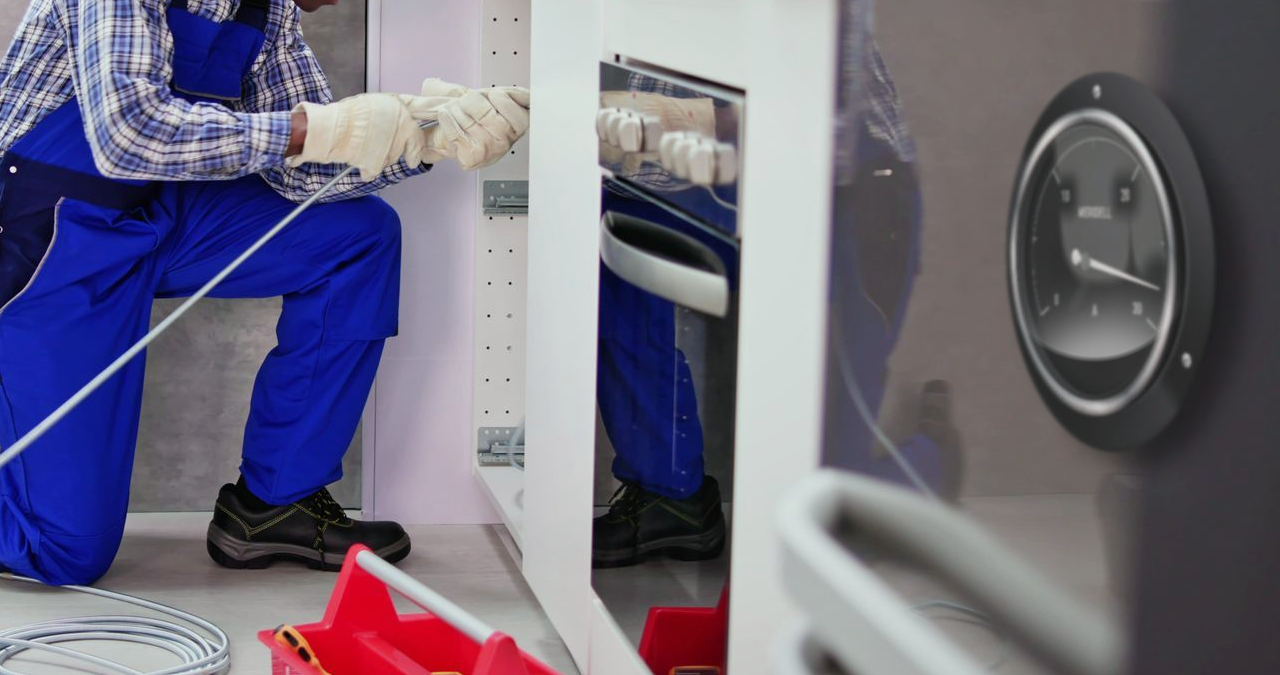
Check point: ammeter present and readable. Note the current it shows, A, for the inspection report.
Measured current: 27.5 A
